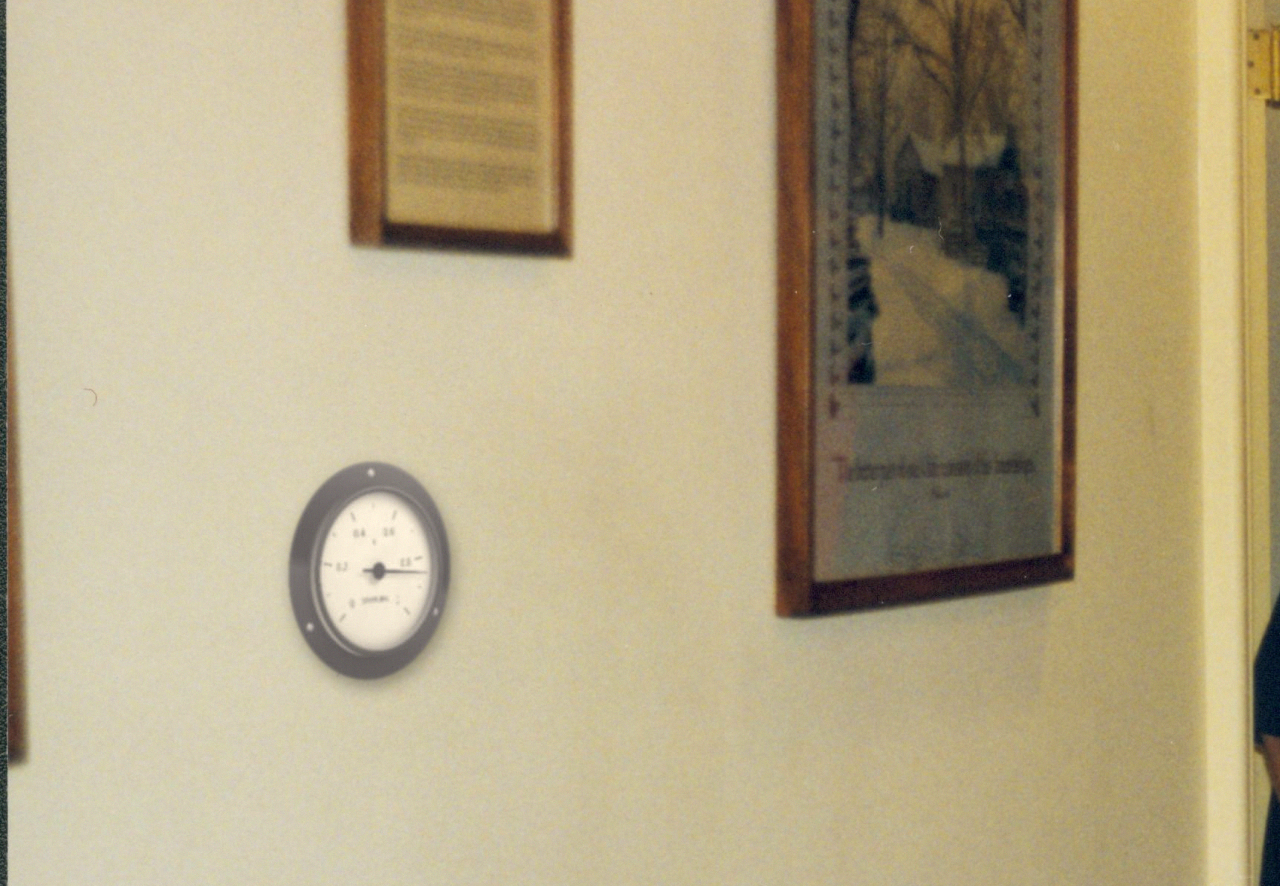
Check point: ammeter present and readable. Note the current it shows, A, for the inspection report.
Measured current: 0.85 A
